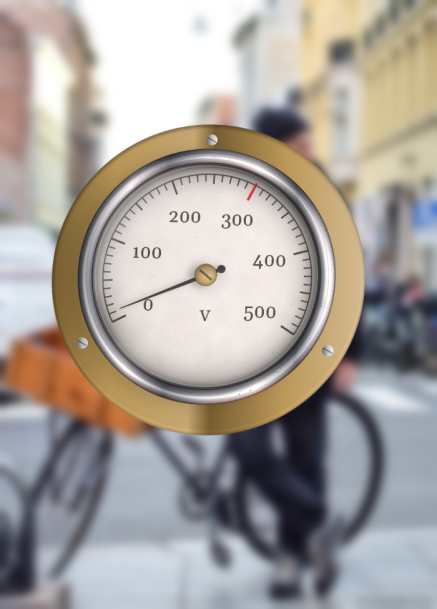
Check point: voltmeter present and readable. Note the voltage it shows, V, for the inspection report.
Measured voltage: 10 V
